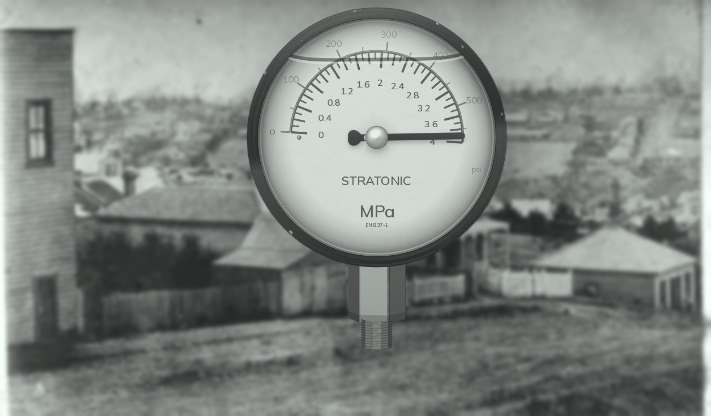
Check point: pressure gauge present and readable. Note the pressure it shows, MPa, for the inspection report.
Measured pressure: 3.9 MPa
